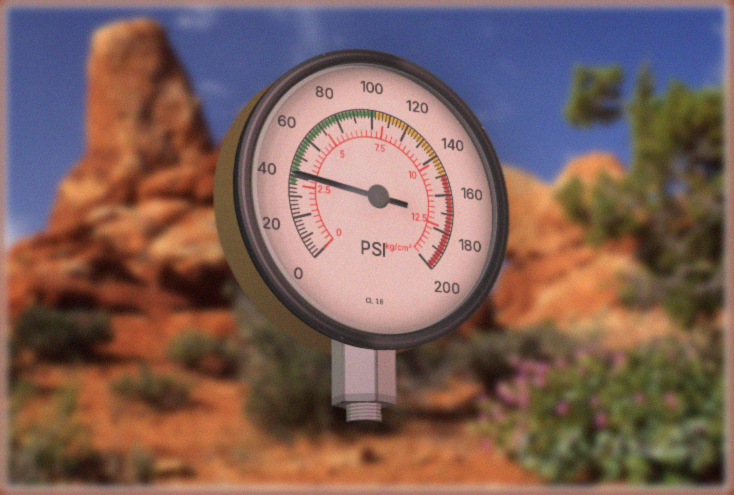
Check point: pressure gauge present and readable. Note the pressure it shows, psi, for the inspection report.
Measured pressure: 40 psi
